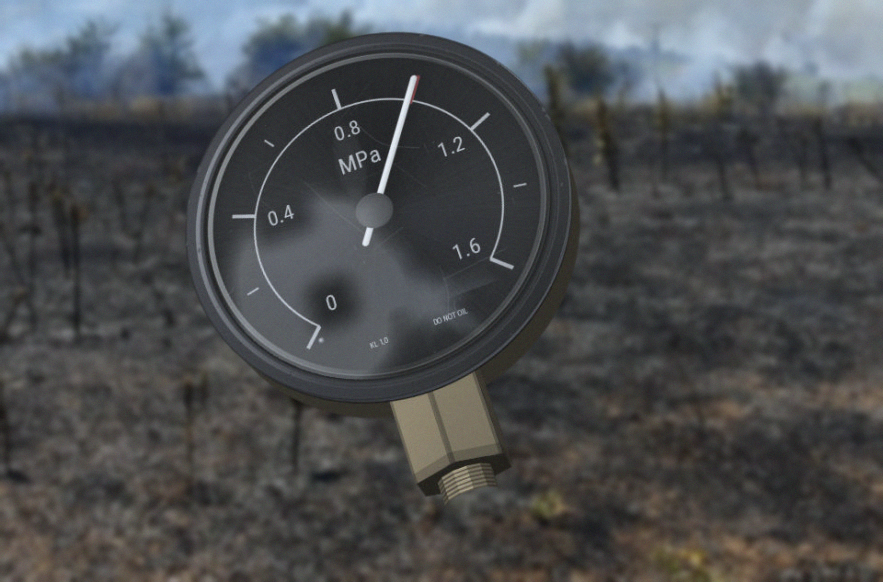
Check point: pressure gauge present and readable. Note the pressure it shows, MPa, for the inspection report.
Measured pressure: 1 MPa
